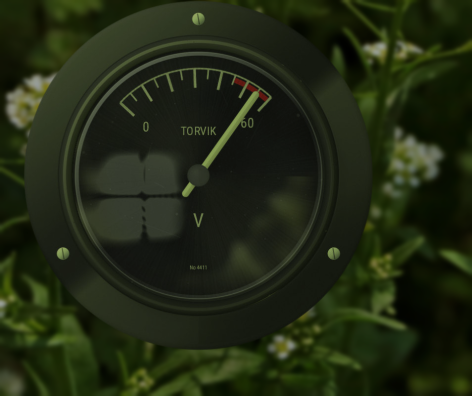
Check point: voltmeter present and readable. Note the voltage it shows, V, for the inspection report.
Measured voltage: 55 V
